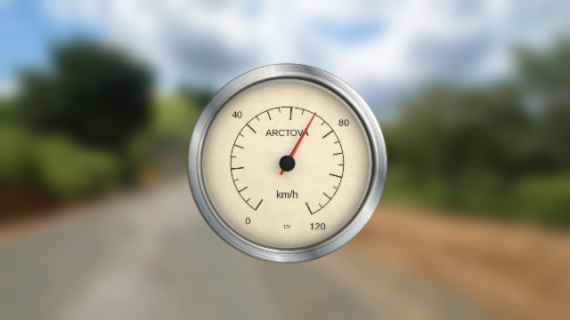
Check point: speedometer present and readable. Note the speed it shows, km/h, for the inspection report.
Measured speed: 70 km/h
